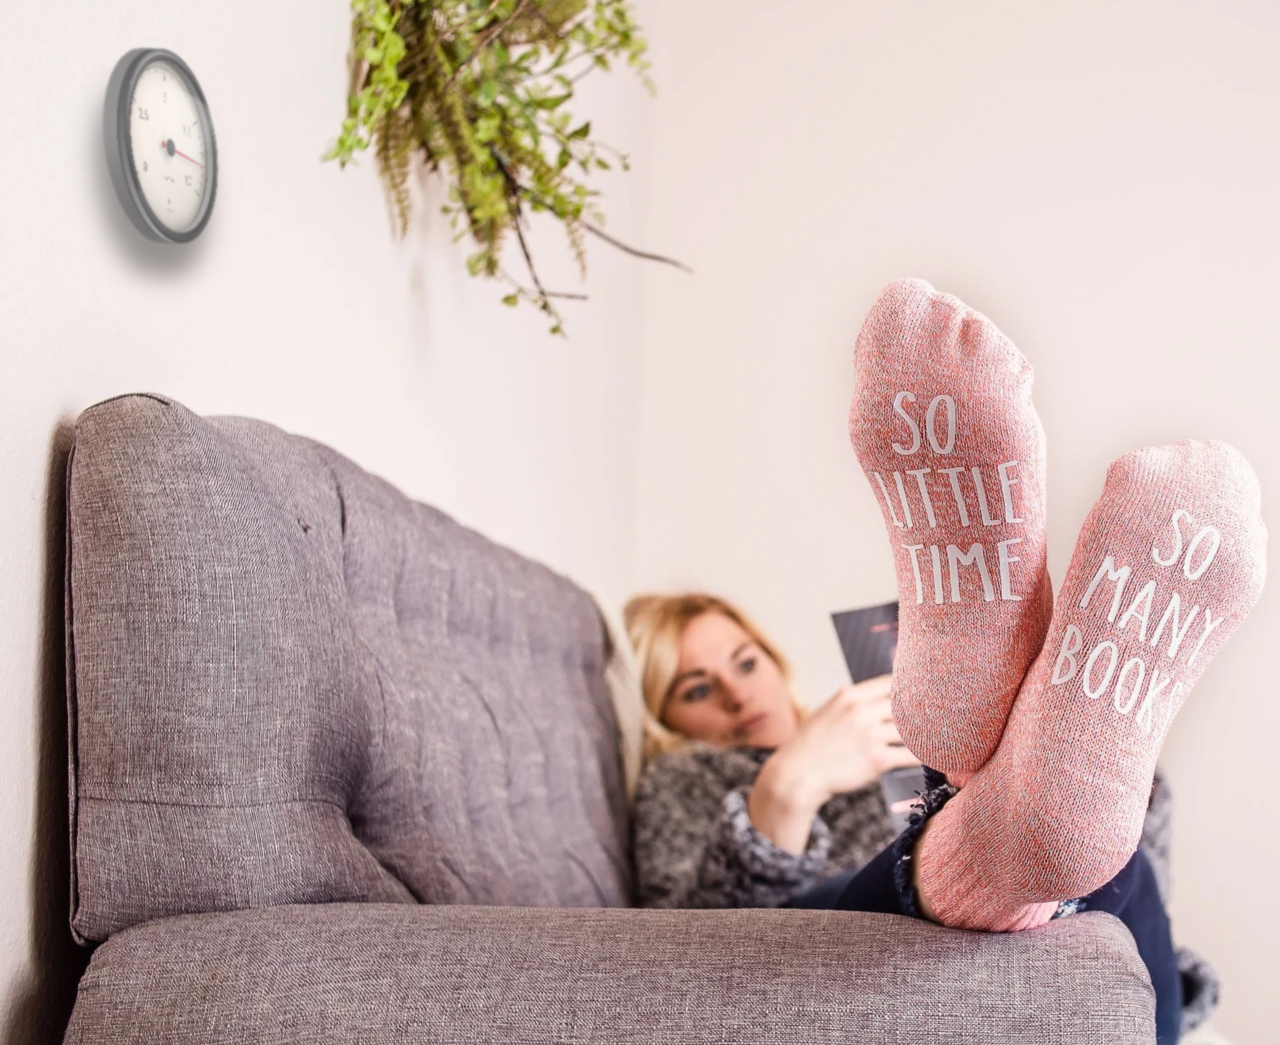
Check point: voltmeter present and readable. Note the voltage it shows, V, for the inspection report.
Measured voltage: 9 V
